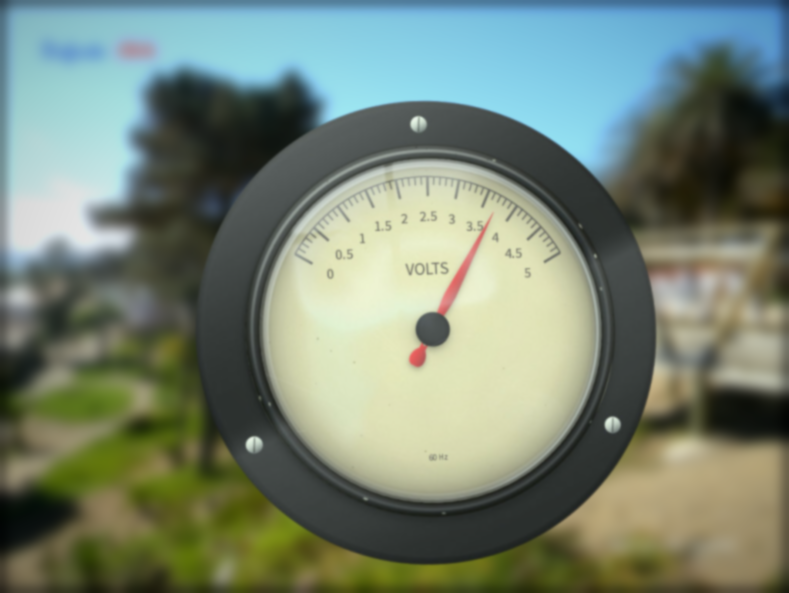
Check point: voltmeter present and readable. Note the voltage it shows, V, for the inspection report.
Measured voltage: 3.7 V
